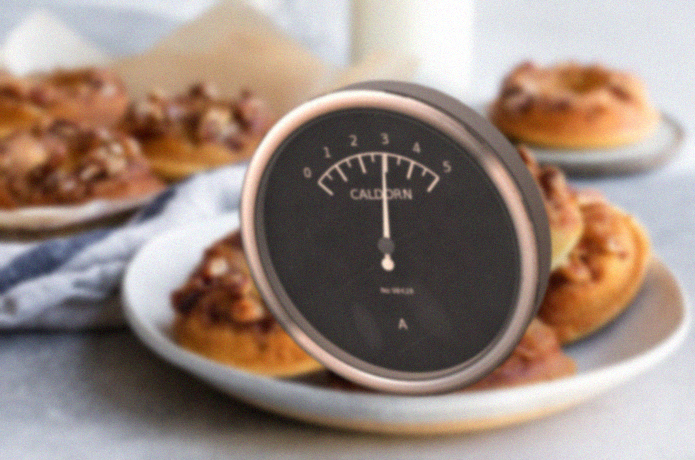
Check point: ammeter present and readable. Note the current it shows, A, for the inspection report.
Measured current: 3 A
